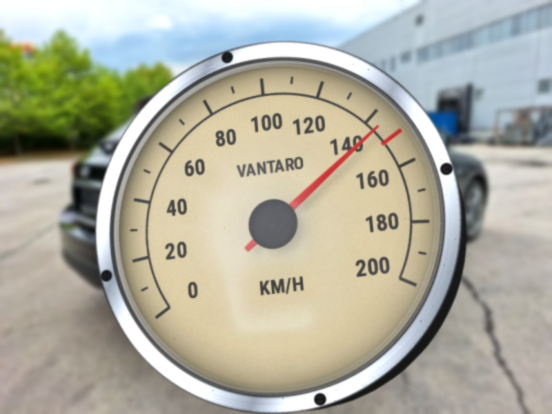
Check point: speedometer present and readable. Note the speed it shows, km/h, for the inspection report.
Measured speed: 145 km/h
